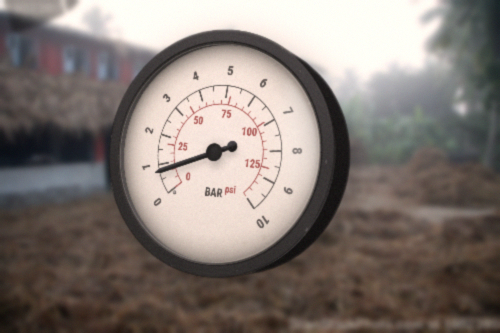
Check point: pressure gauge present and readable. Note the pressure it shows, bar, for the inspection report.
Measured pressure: 0.75 bar
